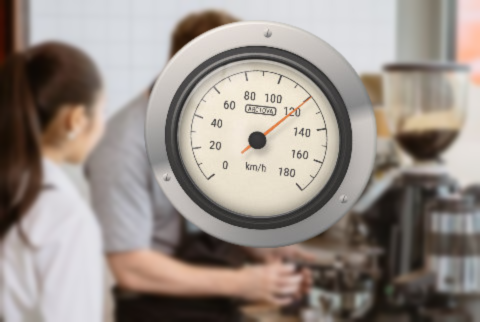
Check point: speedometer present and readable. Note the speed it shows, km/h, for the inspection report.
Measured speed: 120 km/h
